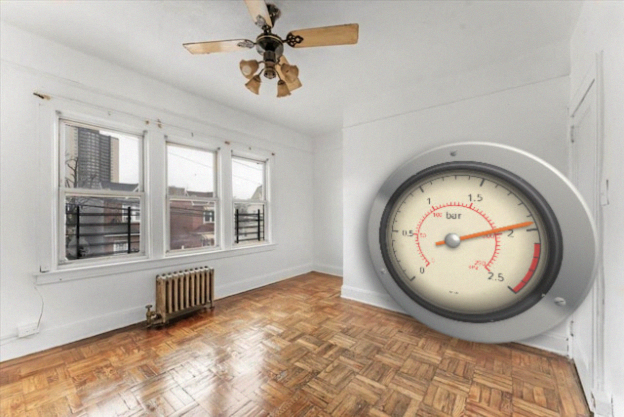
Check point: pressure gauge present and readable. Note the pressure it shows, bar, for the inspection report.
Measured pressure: 1.95 bar
